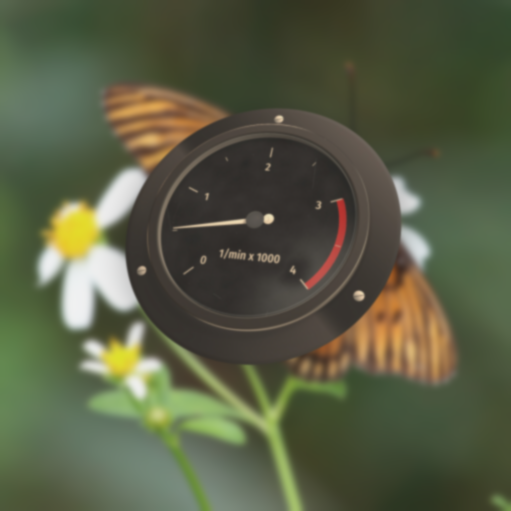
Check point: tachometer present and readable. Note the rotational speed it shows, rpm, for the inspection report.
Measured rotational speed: 500 rpm
